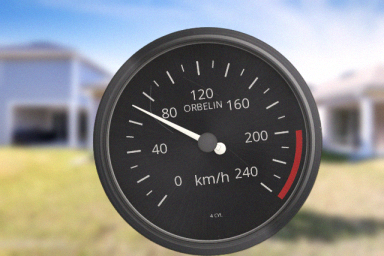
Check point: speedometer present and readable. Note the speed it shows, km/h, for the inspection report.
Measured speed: 70 km/h
